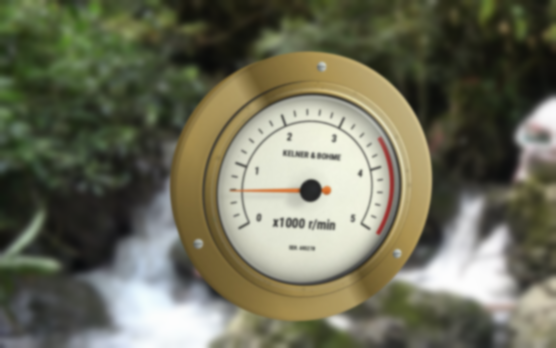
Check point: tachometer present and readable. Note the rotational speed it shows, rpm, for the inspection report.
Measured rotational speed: 600 rpm
